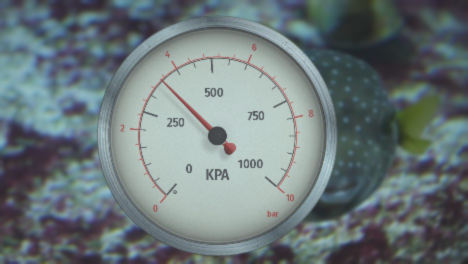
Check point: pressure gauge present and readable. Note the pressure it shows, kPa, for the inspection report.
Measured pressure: 350 kPa
